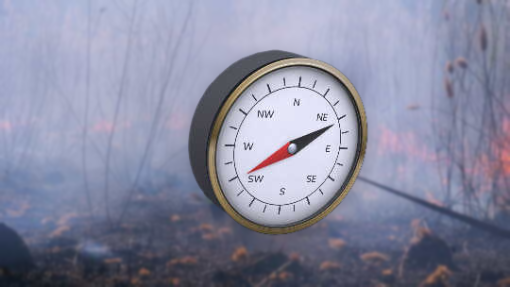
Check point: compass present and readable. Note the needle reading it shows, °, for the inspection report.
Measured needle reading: 240 °
